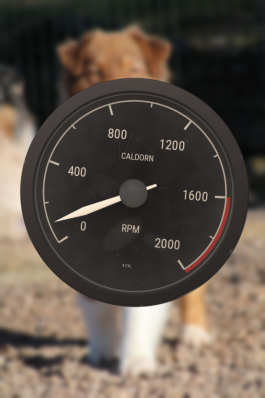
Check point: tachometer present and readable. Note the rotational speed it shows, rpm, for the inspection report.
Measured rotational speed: 100 rpm
